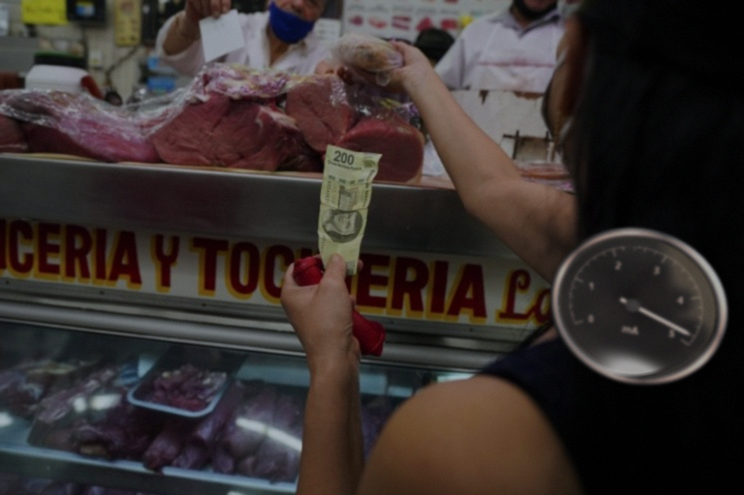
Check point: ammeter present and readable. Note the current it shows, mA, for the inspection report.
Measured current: 4.8 mA
